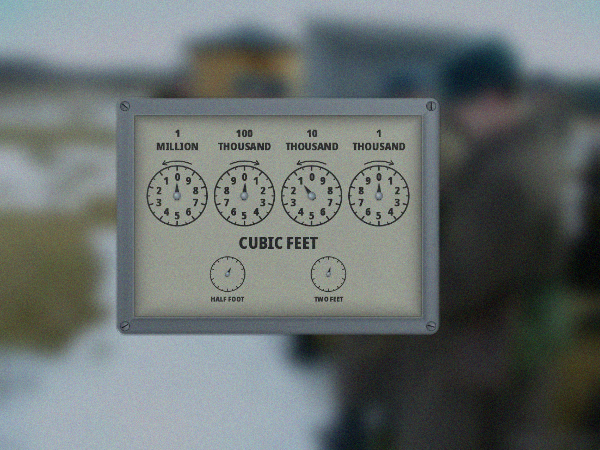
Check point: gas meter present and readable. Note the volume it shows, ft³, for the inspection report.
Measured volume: 1000 ft³
